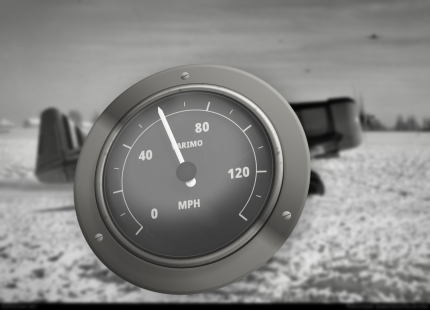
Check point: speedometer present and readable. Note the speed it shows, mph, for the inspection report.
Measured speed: 60 mph
